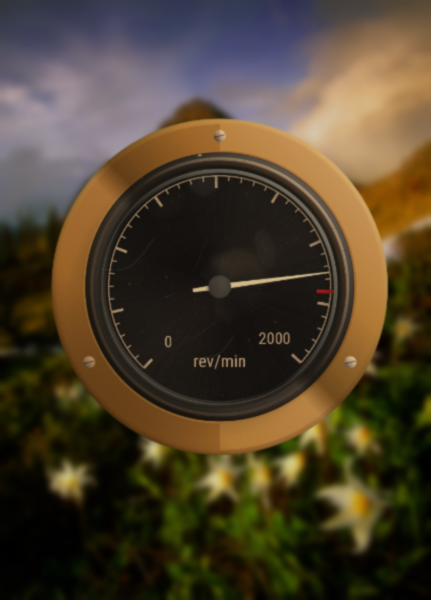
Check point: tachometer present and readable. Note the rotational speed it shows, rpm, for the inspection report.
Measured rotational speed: 1625 rpm
